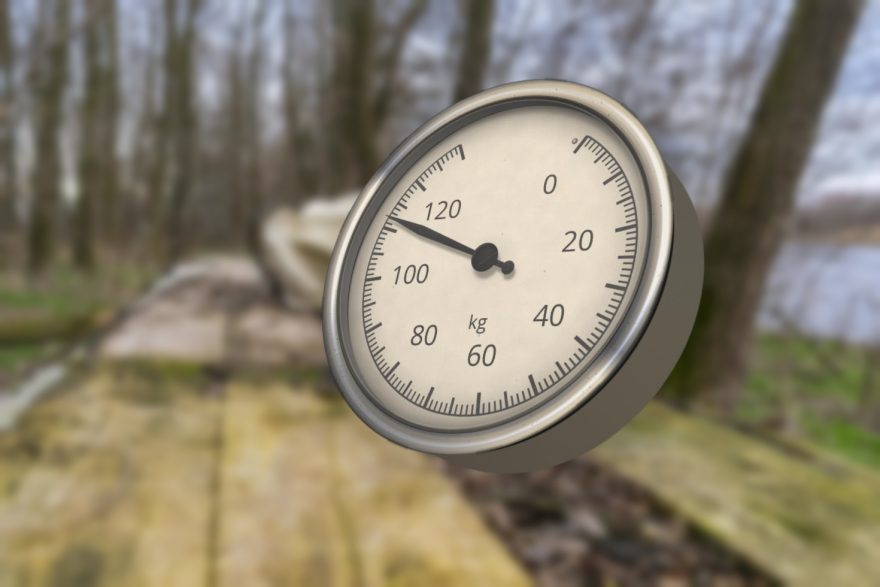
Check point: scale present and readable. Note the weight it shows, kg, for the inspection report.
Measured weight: 112 kg
